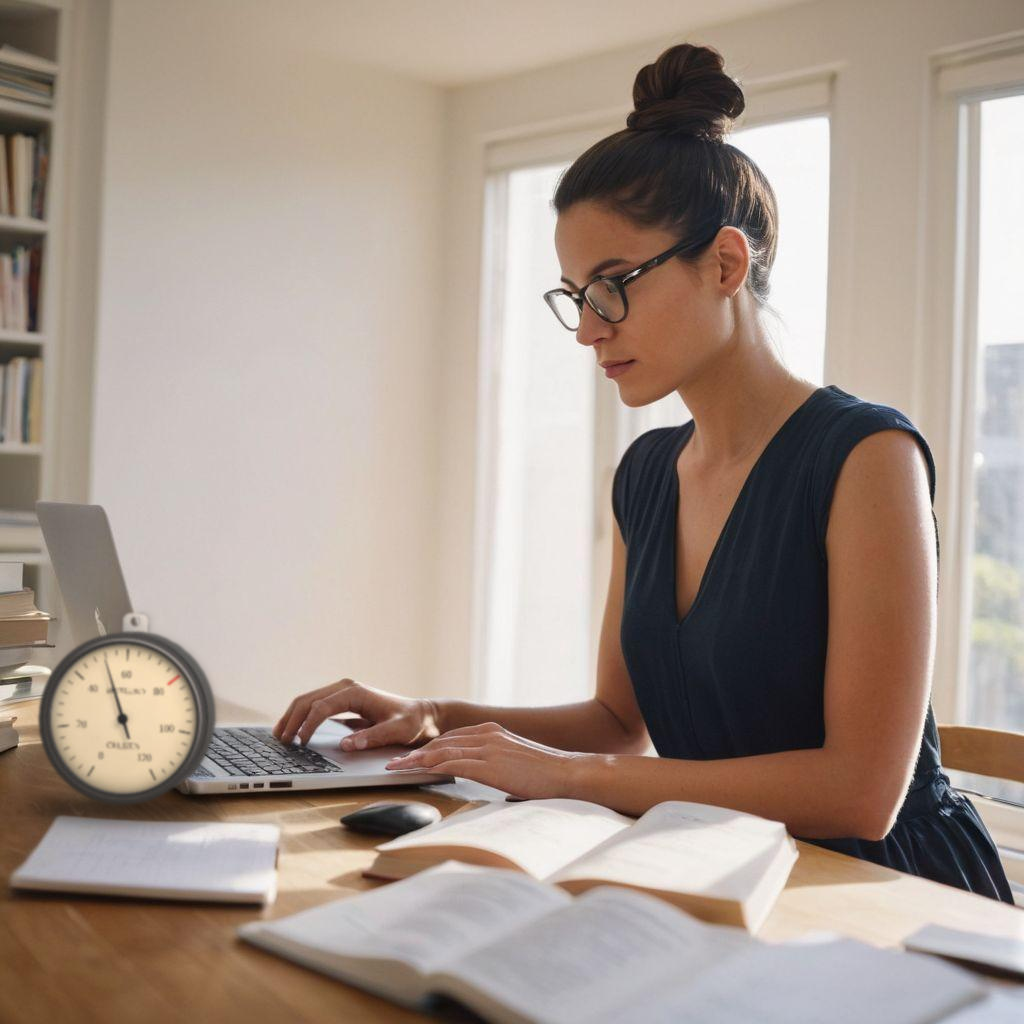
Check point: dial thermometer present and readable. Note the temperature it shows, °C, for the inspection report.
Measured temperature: 52 °C
